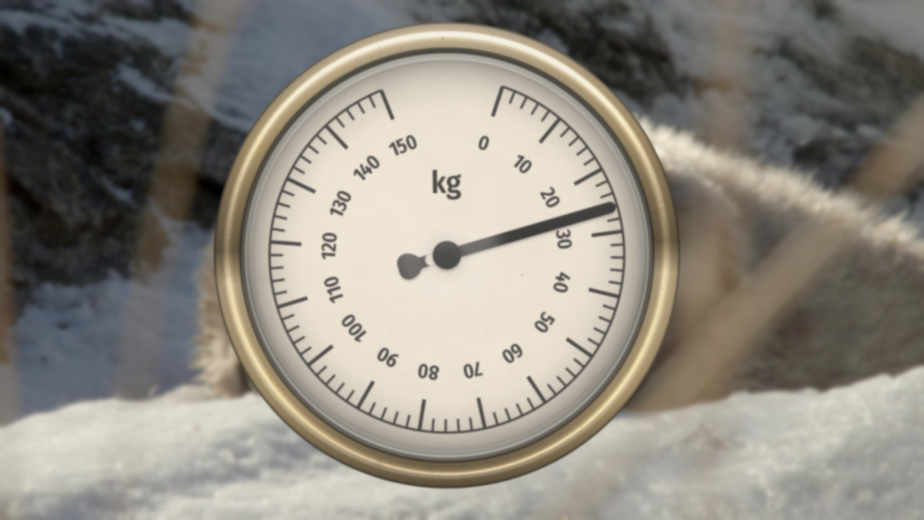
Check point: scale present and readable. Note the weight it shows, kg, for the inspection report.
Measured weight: 26 kg
